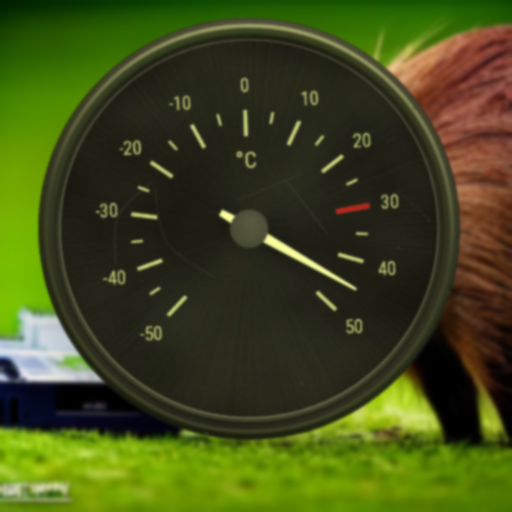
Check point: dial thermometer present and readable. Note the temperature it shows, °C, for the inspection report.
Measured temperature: 45 °C
